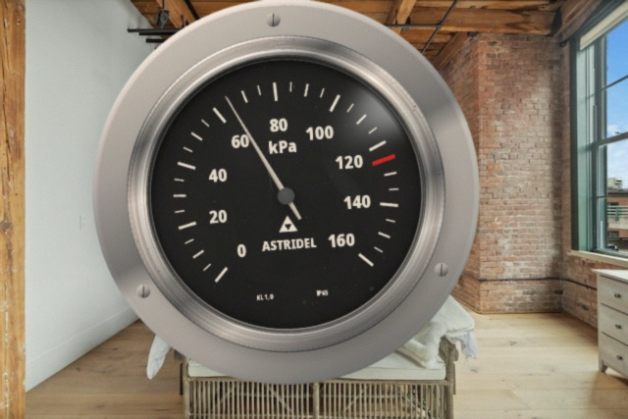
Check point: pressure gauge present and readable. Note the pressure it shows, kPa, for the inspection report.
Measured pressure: 65 kPa
